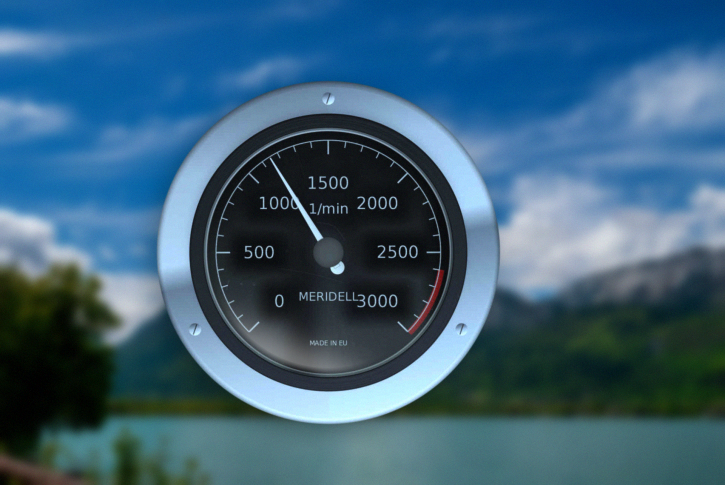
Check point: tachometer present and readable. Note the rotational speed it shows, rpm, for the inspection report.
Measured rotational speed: 1150 rpm
